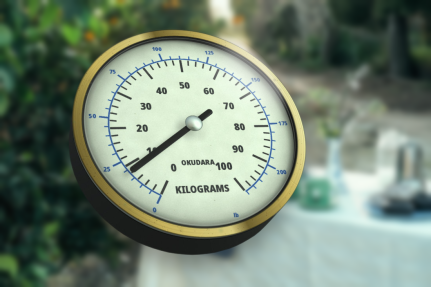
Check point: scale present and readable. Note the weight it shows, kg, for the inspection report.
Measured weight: 8 kg
